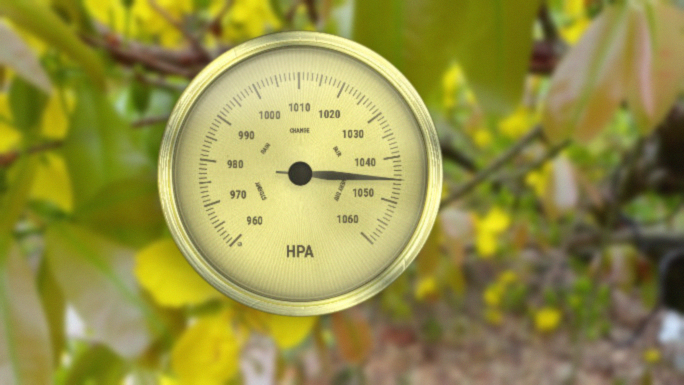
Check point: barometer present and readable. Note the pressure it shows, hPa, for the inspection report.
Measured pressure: 1045 hPa
